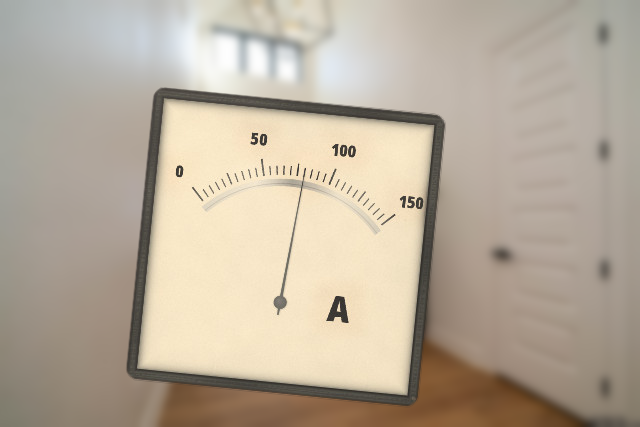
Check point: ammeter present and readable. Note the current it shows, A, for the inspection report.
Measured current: 80 A
